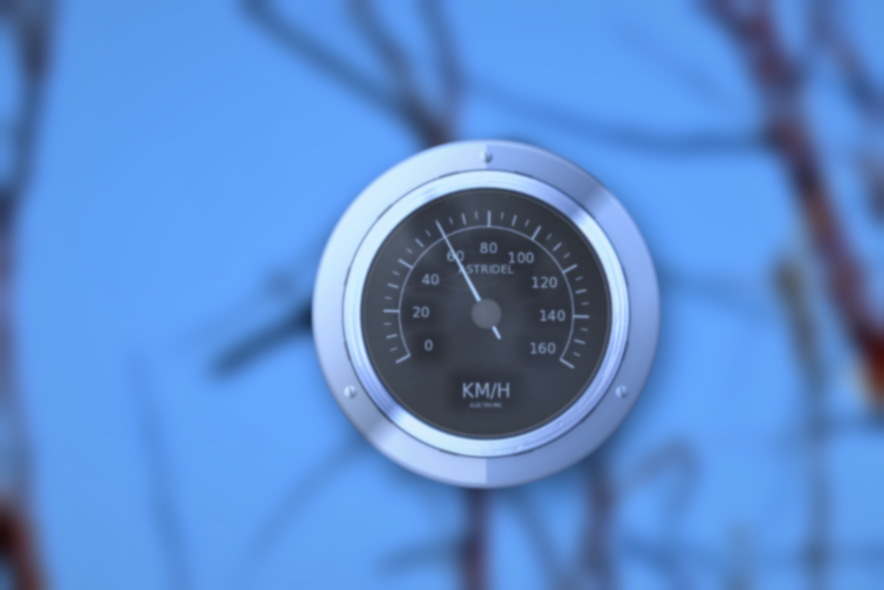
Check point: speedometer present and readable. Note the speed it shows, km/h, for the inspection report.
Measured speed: 60 km/h
